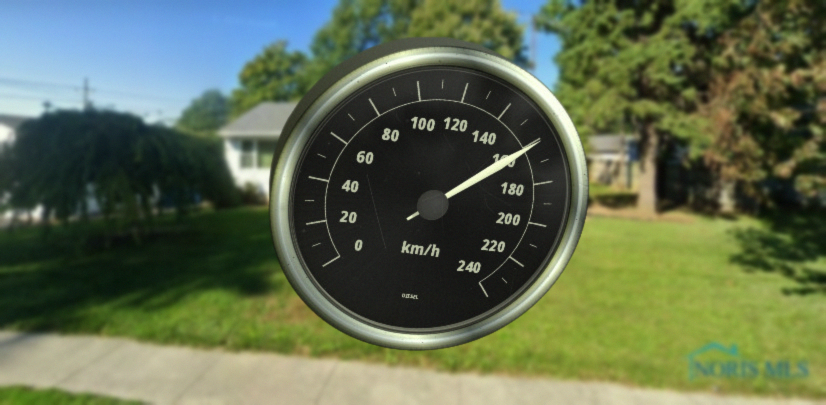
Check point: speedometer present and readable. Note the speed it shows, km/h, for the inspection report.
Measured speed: 160 km/h
